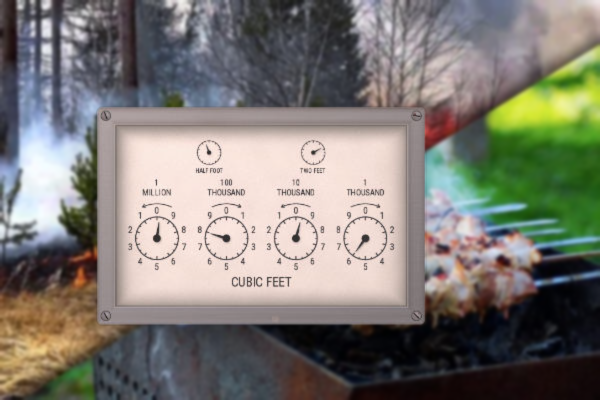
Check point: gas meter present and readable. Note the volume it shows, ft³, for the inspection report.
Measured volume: 979600 ft³
